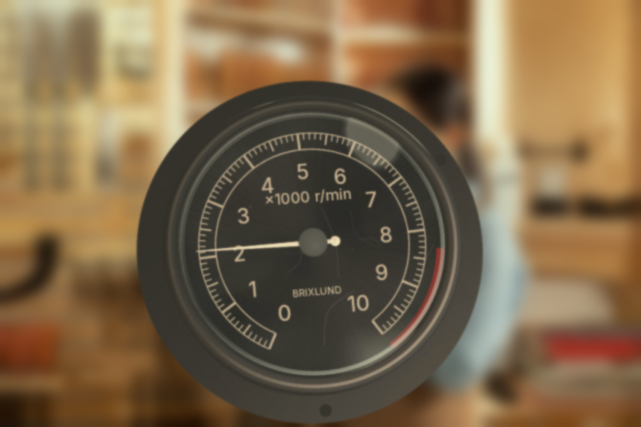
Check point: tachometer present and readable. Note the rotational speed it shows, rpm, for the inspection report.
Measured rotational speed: 2100 rpm
